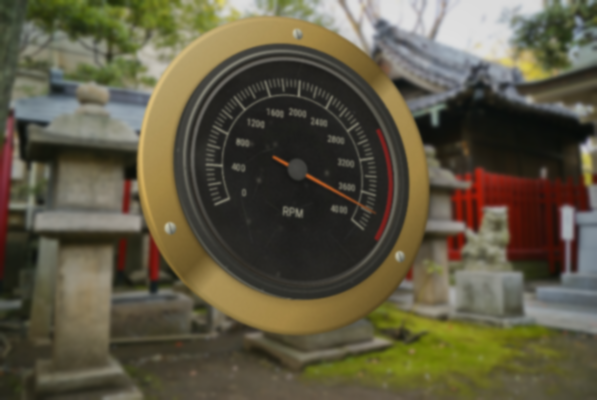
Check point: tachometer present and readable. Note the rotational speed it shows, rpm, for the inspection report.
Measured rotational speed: 3800 rpm
